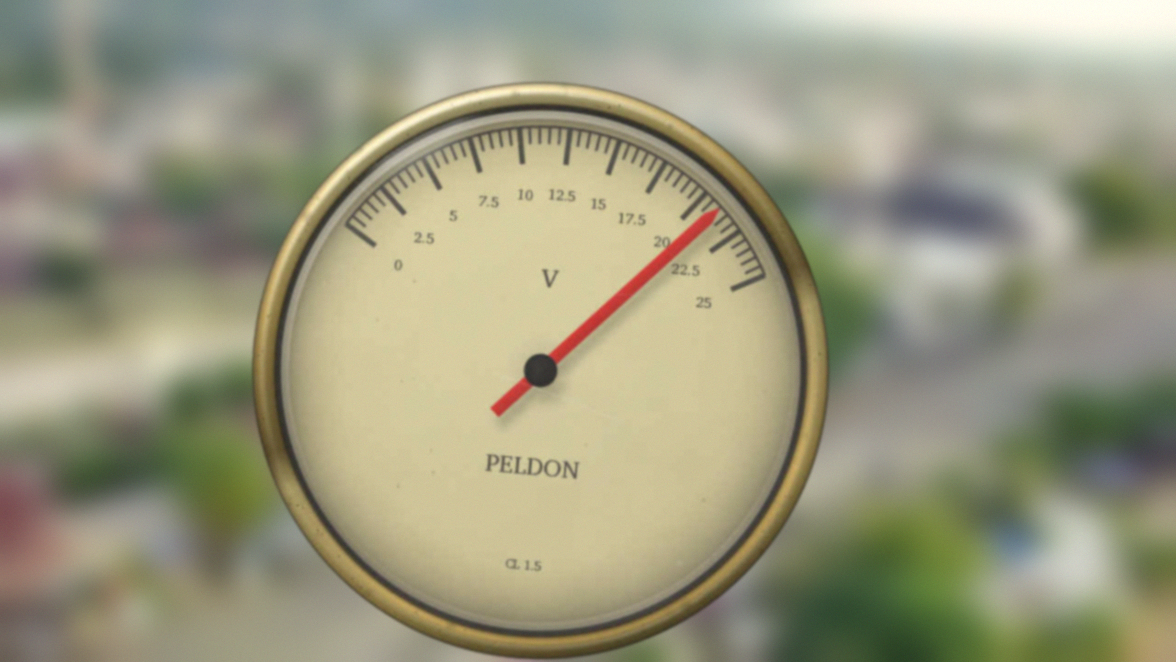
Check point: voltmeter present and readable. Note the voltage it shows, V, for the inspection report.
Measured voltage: 21 V
